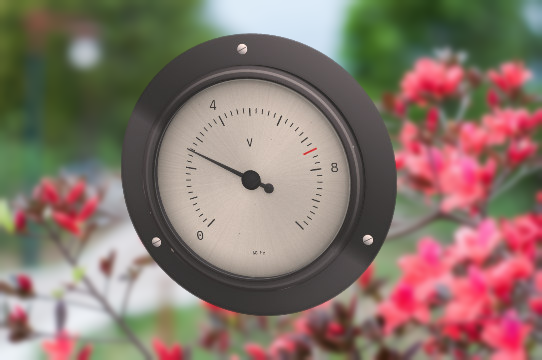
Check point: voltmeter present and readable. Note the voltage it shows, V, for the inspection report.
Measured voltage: 2.6 V
